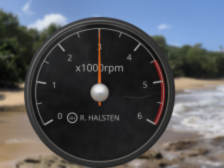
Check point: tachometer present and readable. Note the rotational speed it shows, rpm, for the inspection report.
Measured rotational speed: 3000 rpm
